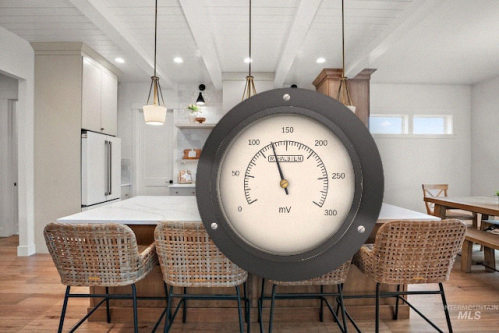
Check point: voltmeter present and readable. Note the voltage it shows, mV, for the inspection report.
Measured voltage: 125 mV
